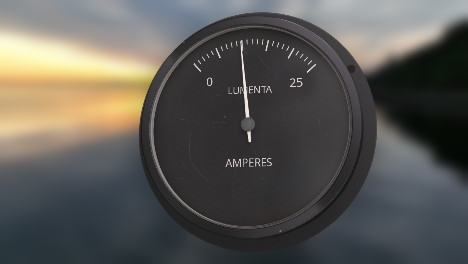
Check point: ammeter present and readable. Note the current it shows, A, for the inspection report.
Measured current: 10 A
